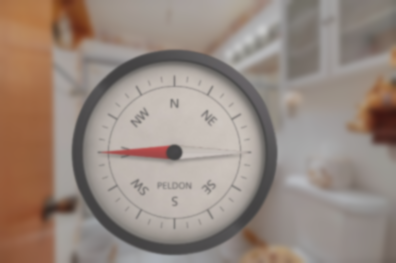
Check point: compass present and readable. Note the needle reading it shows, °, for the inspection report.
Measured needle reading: 270 °
